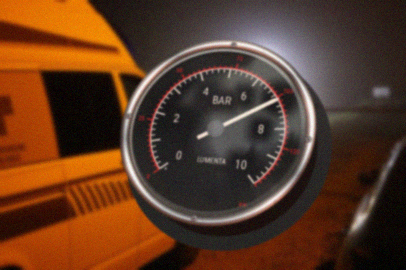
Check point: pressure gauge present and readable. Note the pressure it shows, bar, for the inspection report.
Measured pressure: 7 bar
